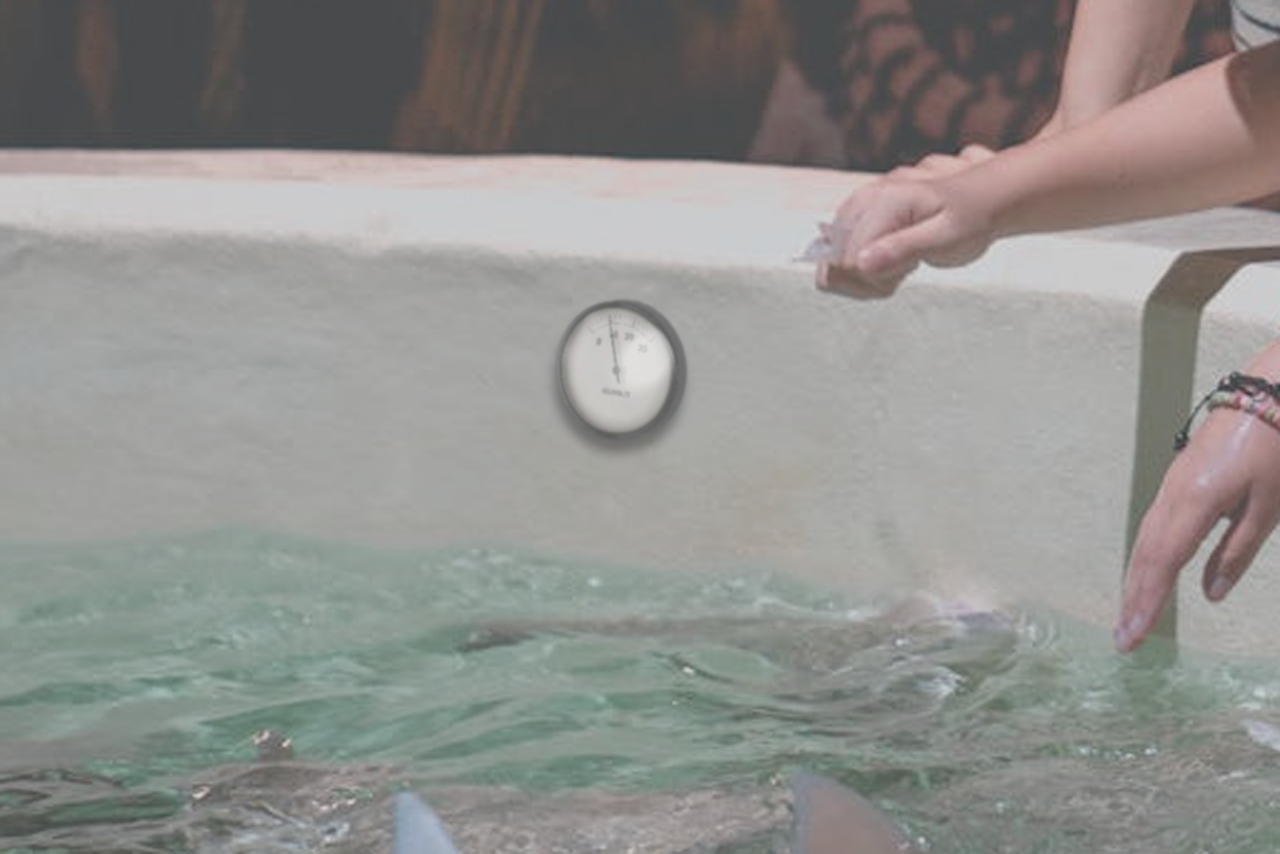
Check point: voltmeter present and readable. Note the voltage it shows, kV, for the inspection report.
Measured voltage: 10 kV
